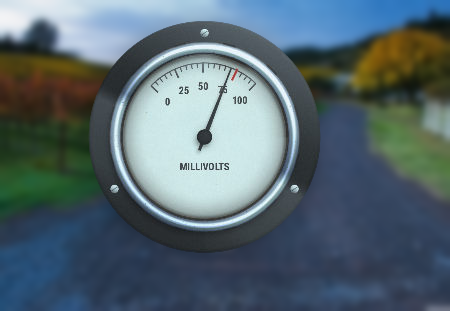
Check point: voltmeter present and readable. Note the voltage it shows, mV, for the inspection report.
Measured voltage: 75 mV
